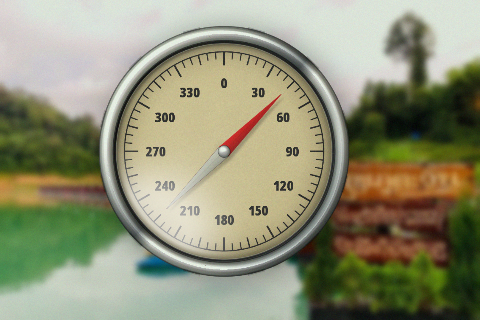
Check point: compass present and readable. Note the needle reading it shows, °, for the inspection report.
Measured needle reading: 45 °
